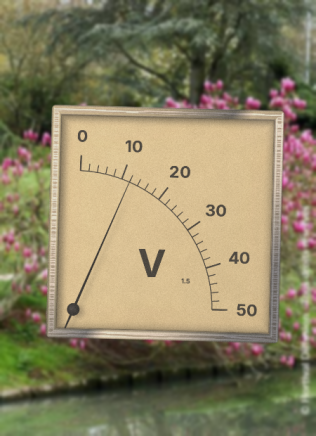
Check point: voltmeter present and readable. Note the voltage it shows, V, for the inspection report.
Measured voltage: 12 V
